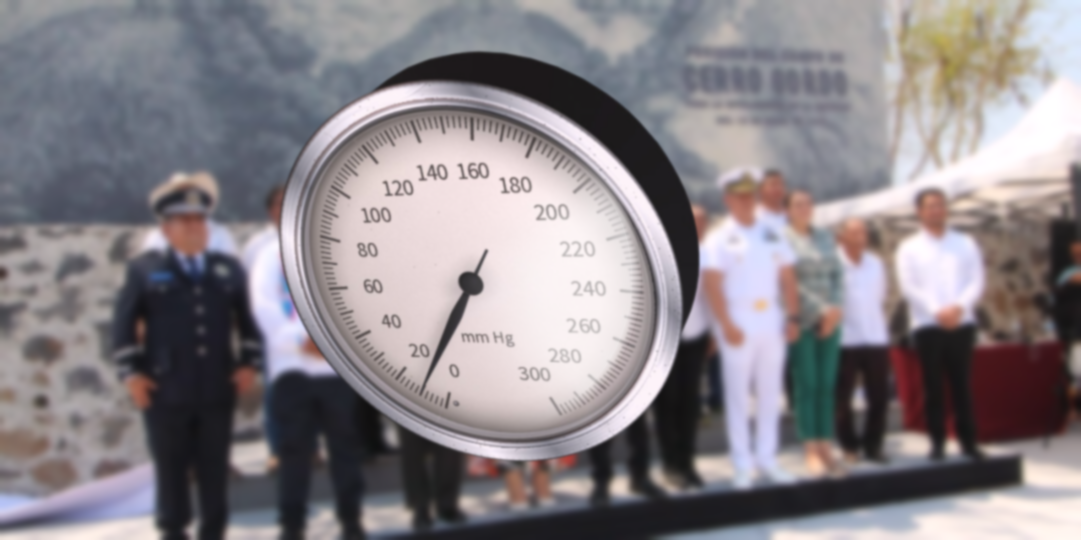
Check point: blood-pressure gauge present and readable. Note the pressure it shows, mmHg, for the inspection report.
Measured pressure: 10 mmHg
